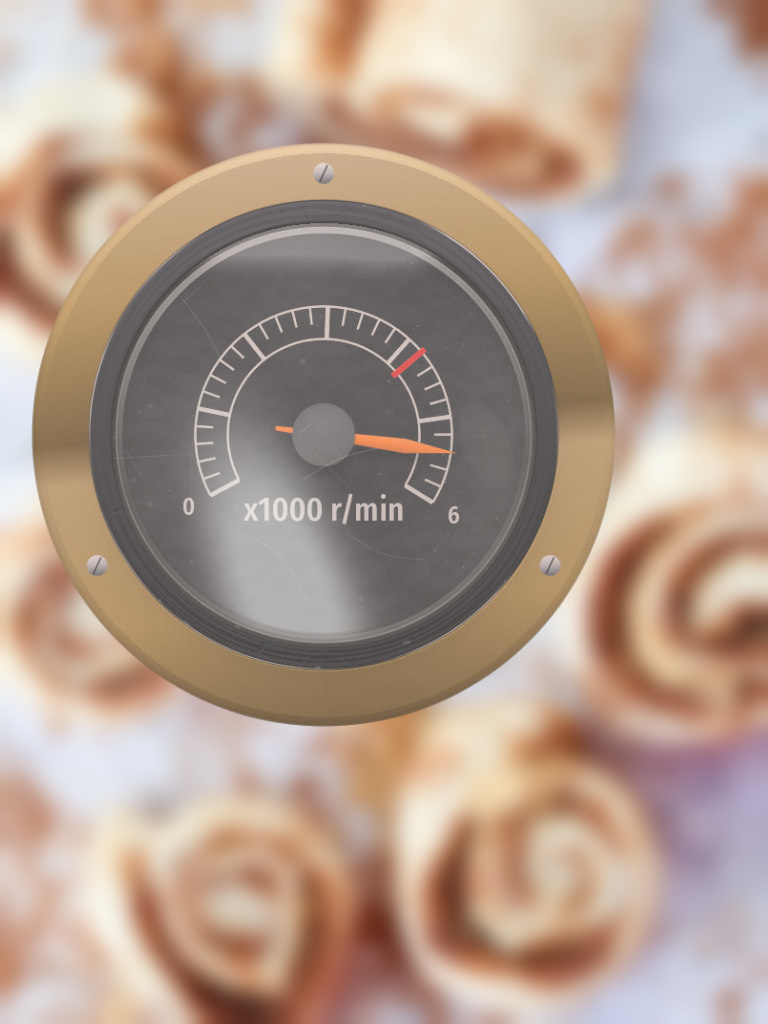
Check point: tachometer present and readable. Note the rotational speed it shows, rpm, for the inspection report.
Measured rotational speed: 5400 rpm
